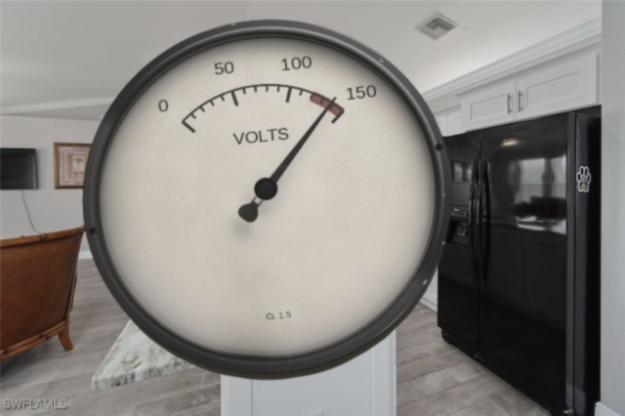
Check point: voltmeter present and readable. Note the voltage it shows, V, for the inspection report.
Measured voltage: 140 V
